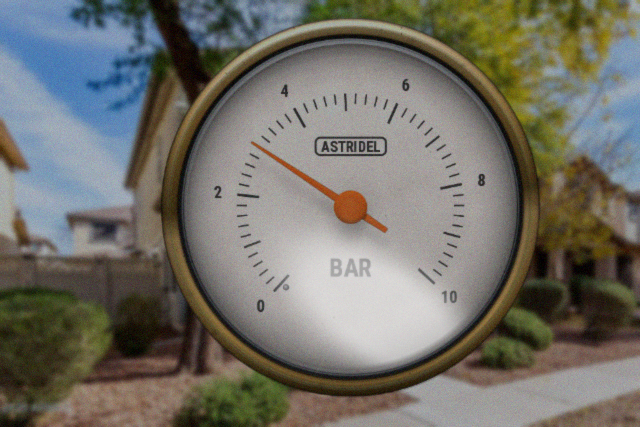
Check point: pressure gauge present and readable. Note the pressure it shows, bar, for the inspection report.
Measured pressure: 3 bar
